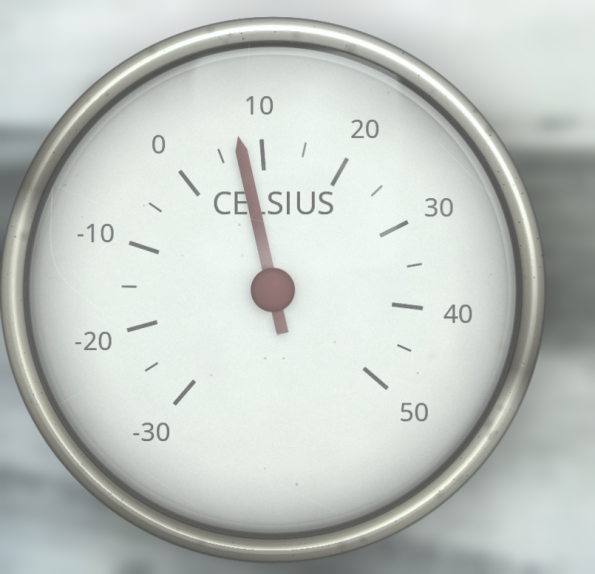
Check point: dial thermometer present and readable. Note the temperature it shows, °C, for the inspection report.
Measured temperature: 7.5 °C
